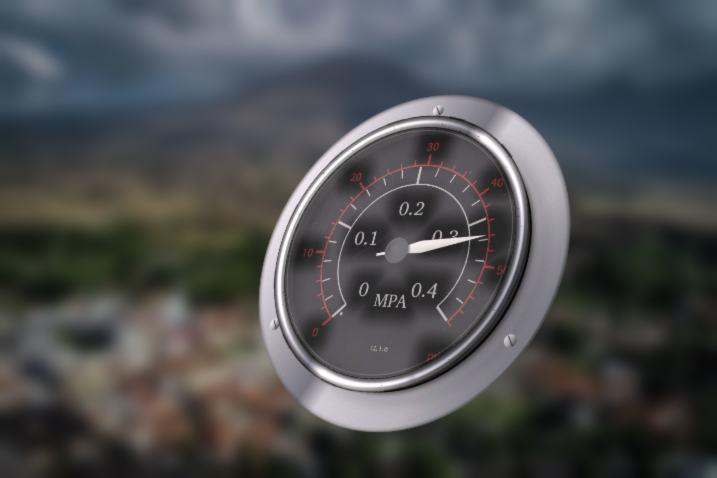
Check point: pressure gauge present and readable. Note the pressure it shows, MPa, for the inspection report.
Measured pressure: 0.32 MPa
